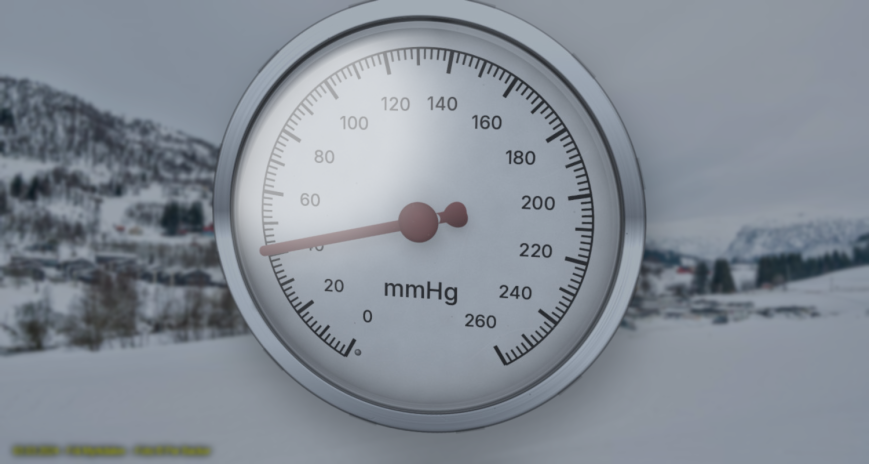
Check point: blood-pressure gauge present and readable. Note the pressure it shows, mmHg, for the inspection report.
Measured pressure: 42 mmHg
